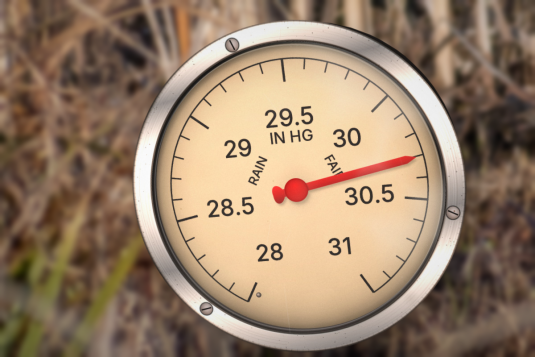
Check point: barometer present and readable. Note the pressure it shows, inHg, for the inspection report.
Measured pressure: 30.3 inHg
